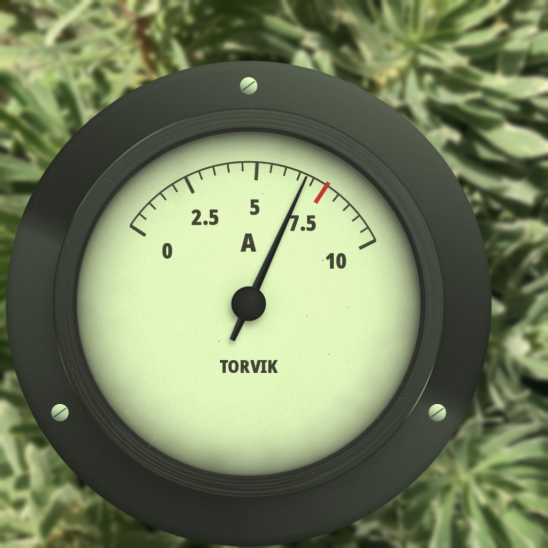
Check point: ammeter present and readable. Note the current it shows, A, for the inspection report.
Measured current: 6.75 A
